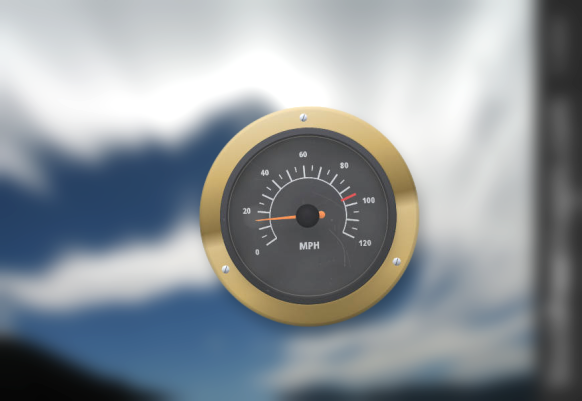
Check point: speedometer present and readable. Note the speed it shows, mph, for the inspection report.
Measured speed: 15 mph
